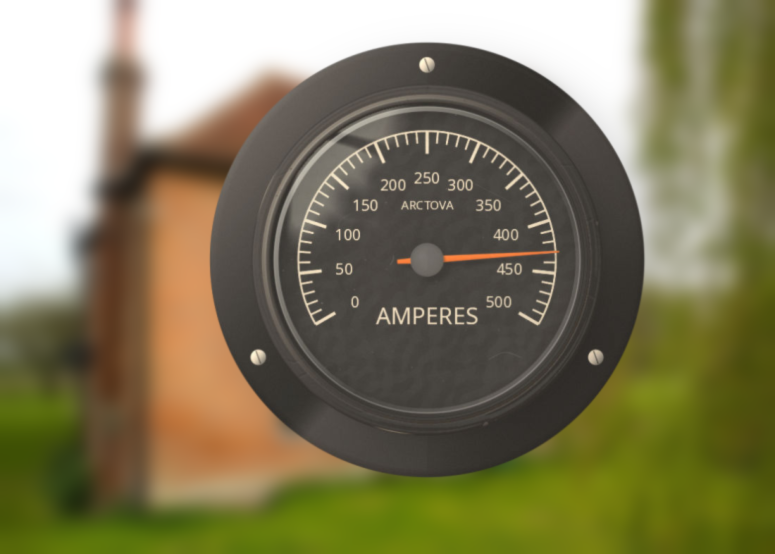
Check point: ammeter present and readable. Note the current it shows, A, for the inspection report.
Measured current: 430 A
